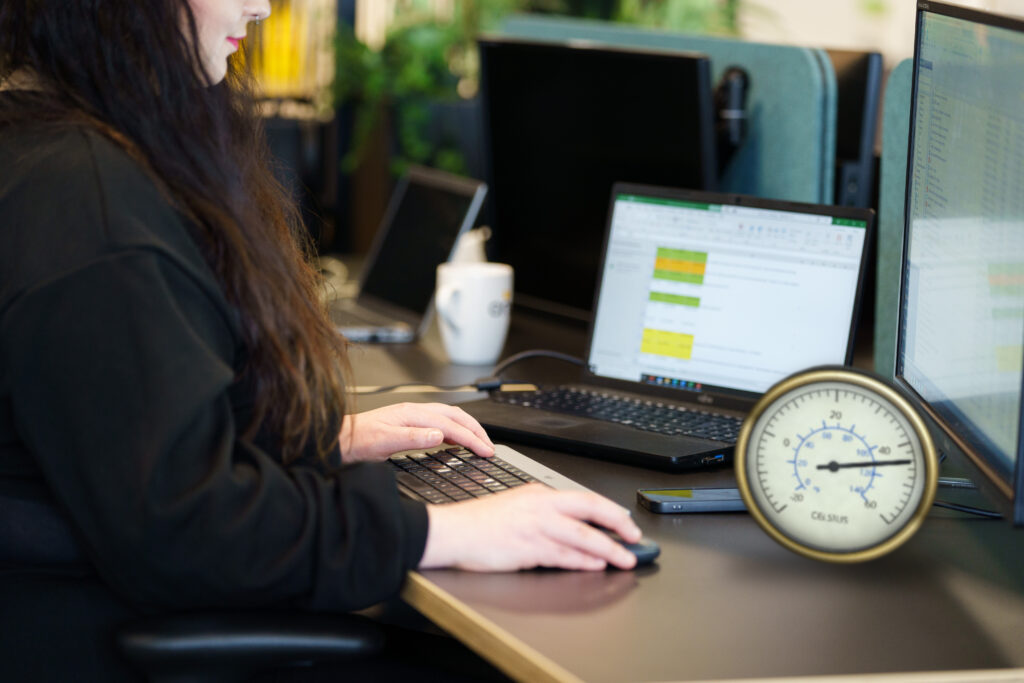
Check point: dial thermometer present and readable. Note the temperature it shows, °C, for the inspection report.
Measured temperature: 44 °C
